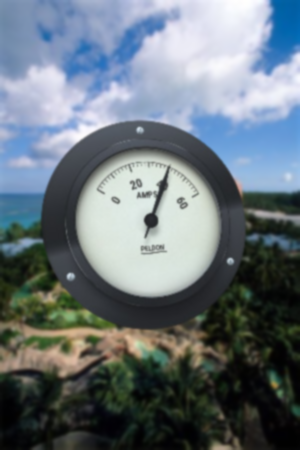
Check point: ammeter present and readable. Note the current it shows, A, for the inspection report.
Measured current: 40 A
